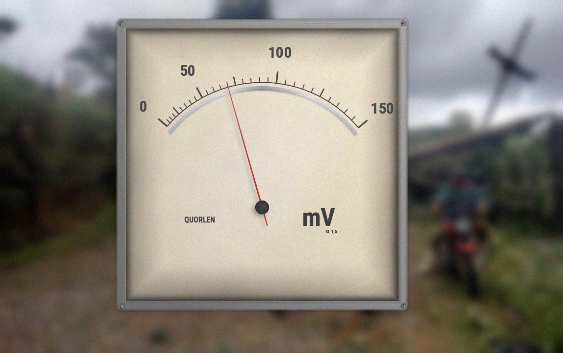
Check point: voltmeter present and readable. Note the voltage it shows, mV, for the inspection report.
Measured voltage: 70 mV
